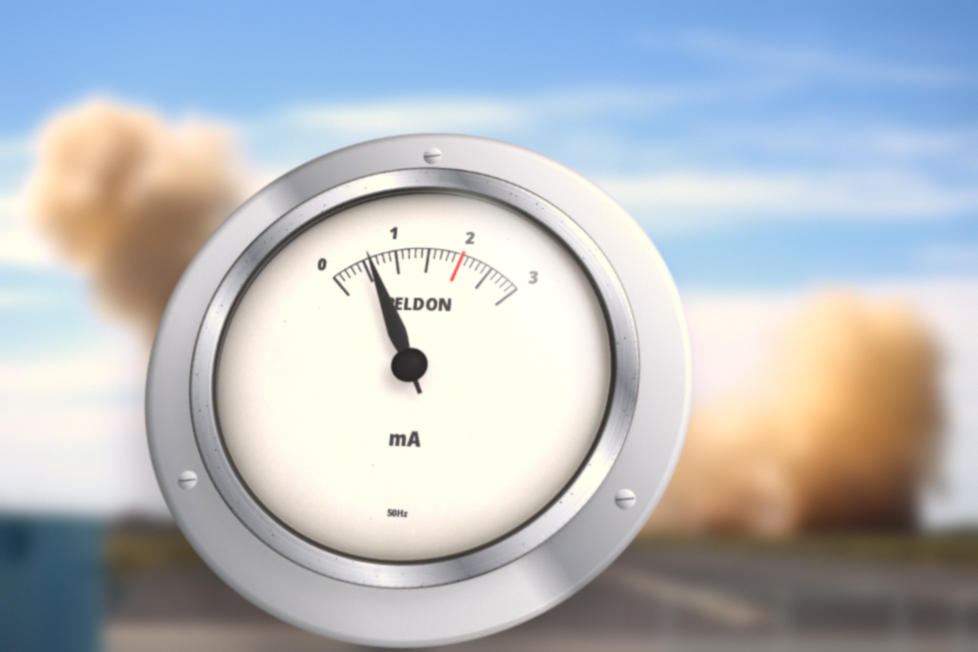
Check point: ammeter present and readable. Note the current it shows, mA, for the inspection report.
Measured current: 0.6 mA
